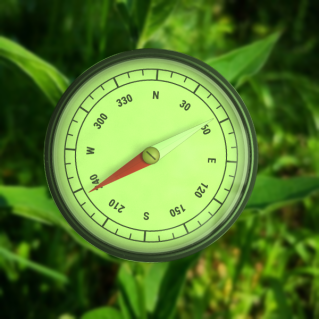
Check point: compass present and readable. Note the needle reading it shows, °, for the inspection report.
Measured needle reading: 235 °
